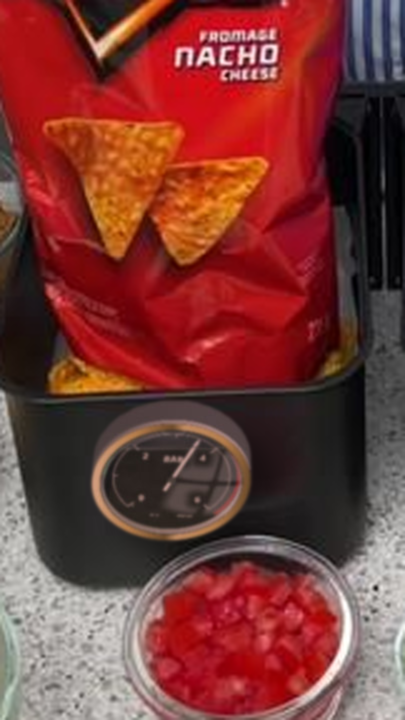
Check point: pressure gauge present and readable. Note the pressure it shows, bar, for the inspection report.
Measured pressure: 3.5 bar
